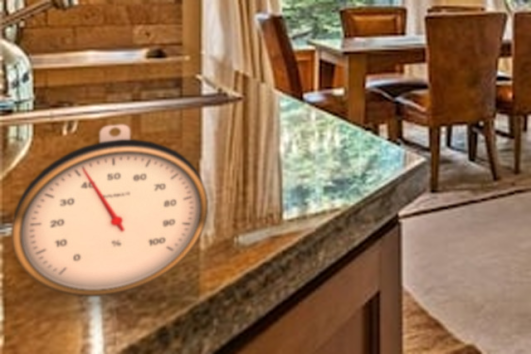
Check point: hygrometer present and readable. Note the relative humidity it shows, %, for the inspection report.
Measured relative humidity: 42 %
